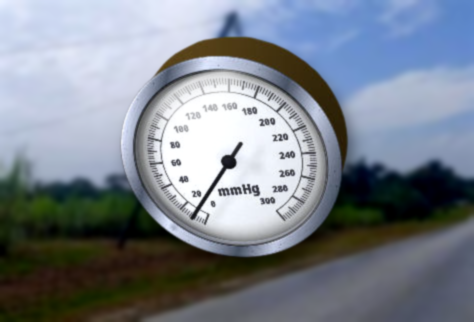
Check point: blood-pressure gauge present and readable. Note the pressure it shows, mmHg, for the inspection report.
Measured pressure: 10 mmHg
